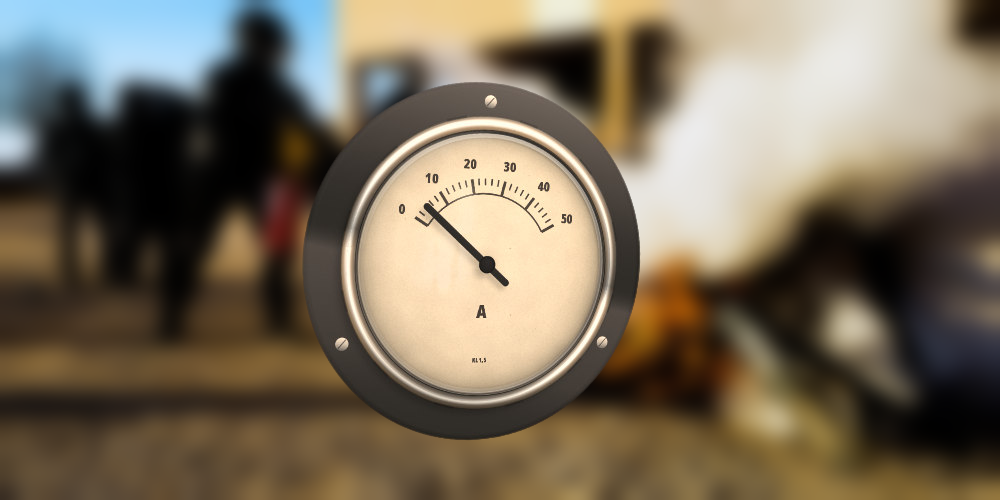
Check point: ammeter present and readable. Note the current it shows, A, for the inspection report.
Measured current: 4 A
